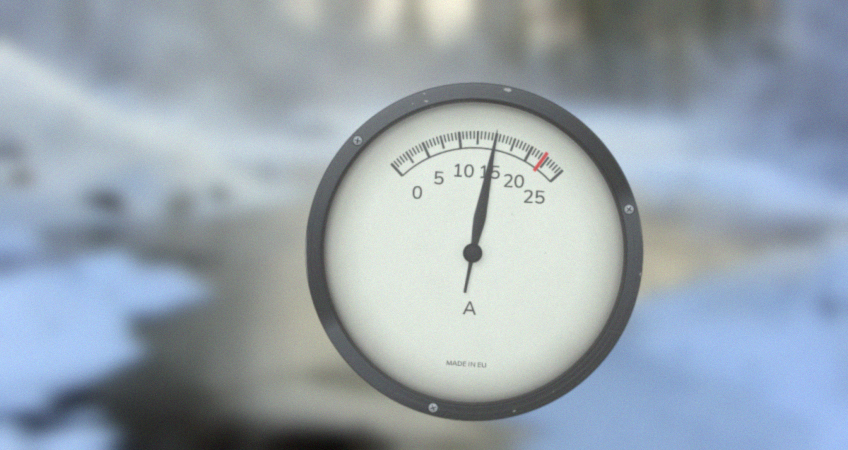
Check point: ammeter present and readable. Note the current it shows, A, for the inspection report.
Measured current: 15 A
